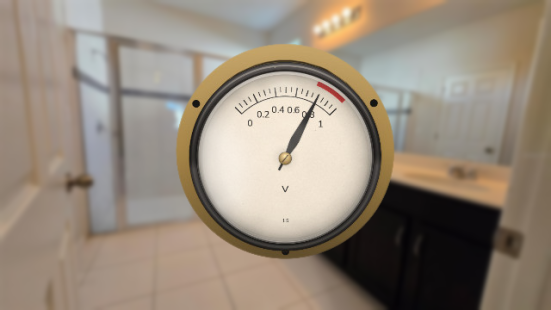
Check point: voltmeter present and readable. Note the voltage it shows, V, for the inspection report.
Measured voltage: 0.8 V
